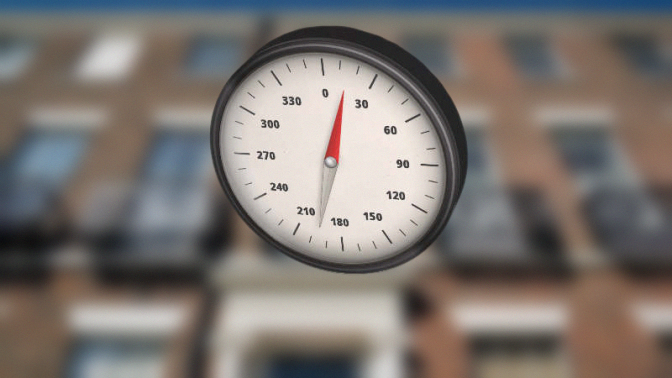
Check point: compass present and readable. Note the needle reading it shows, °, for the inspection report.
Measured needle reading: 15 °
